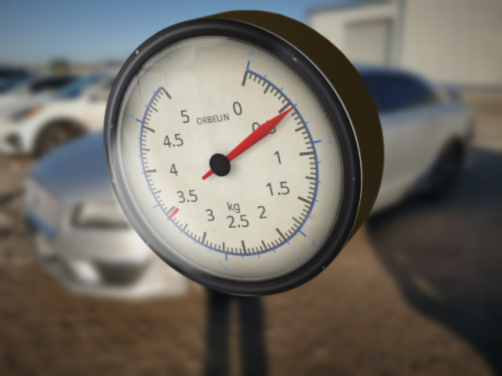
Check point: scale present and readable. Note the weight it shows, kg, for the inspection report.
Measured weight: 0.55 kg
